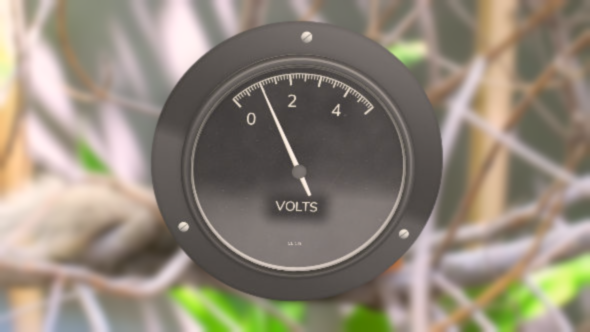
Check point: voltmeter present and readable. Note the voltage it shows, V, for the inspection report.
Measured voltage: 1 V
